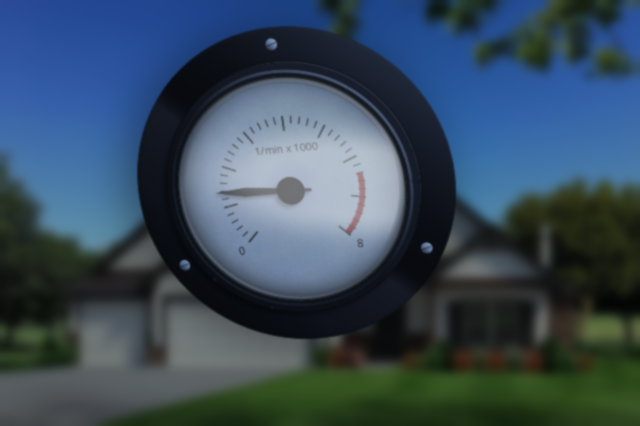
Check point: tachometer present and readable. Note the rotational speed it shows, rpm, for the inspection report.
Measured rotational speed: 1400 rpm
